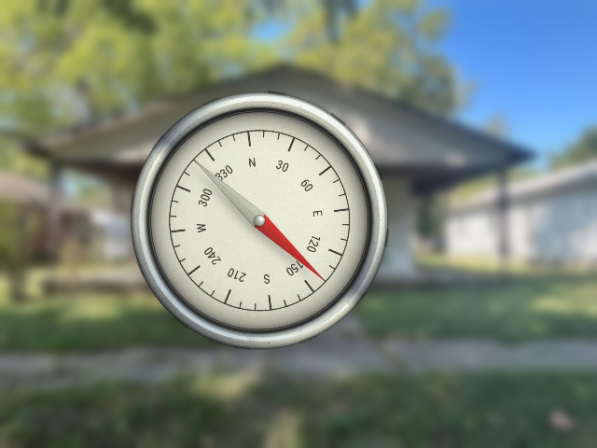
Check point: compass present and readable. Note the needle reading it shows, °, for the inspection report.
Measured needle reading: 140 °
